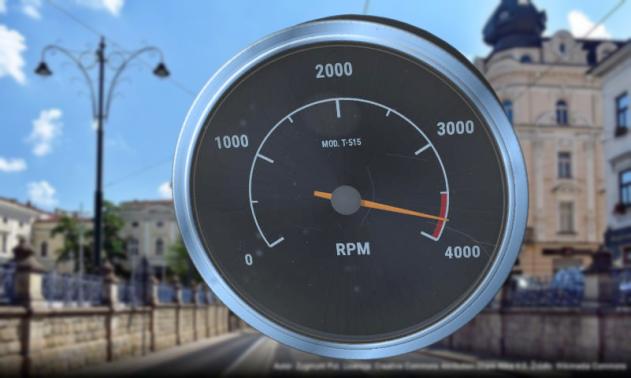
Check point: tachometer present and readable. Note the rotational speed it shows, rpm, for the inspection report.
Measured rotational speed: 3750 rpm
